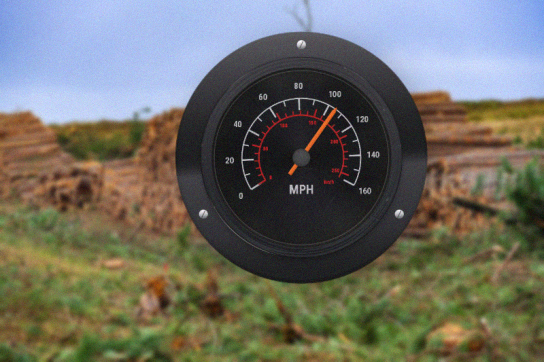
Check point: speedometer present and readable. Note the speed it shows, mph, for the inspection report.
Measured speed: 105 mph
